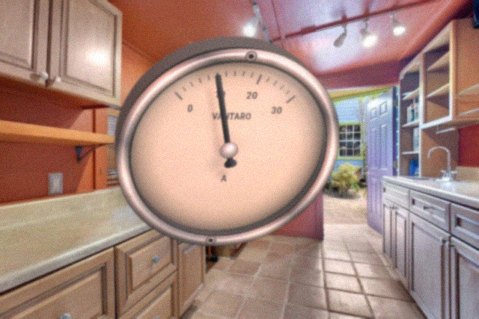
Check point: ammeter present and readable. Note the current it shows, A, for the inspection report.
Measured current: 10 A
